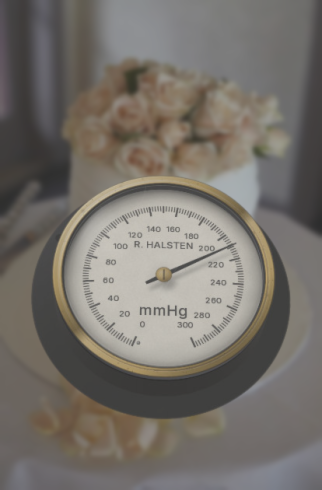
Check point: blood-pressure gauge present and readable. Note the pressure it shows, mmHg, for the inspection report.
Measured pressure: 210 mmHg
